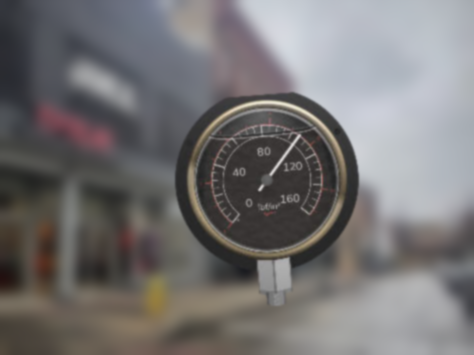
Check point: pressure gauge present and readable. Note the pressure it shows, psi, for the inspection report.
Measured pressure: 105 psi
